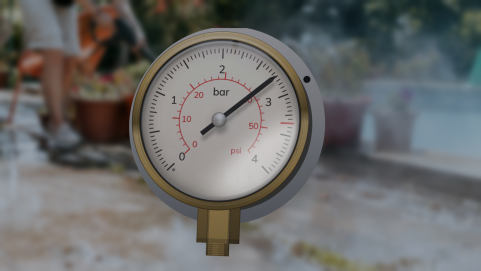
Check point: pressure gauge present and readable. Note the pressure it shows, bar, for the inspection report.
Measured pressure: 2.75 bar
